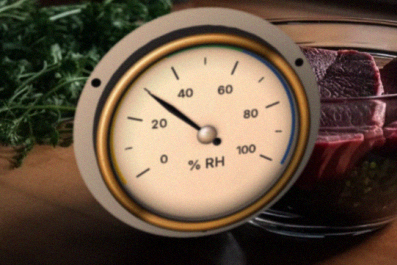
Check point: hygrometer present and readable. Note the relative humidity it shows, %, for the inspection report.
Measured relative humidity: 30 %
